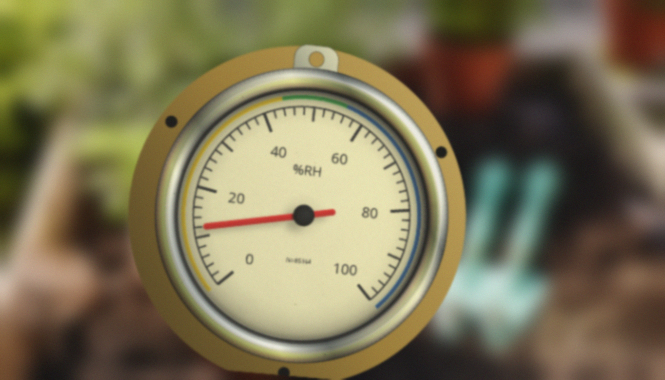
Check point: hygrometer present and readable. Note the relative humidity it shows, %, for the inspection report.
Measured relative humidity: 12 %
